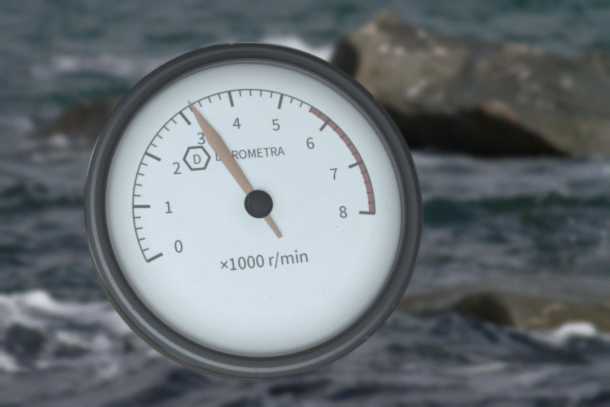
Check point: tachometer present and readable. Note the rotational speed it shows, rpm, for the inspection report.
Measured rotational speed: 3200 rpm
